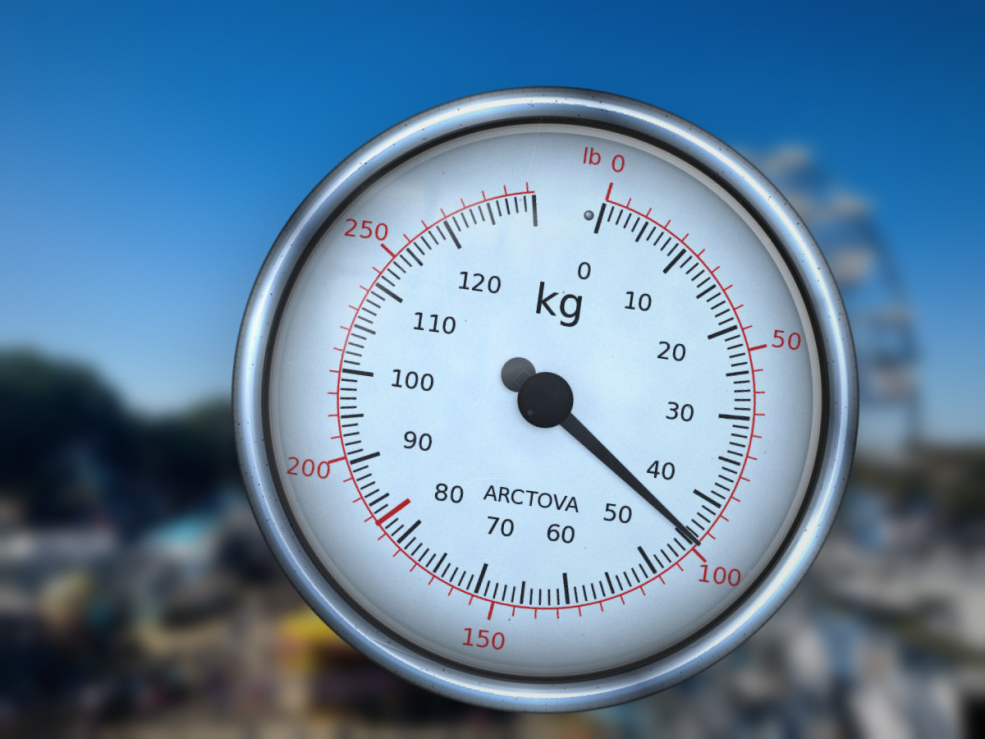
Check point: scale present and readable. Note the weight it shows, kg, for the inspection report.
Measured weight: 44.5 kg
